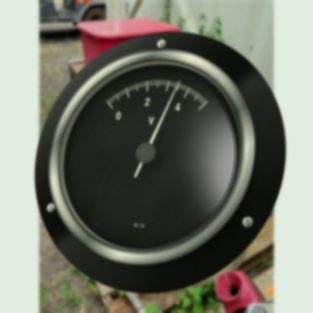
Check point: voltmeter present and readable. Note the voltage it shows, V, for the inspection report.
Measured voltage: 3.5 V
